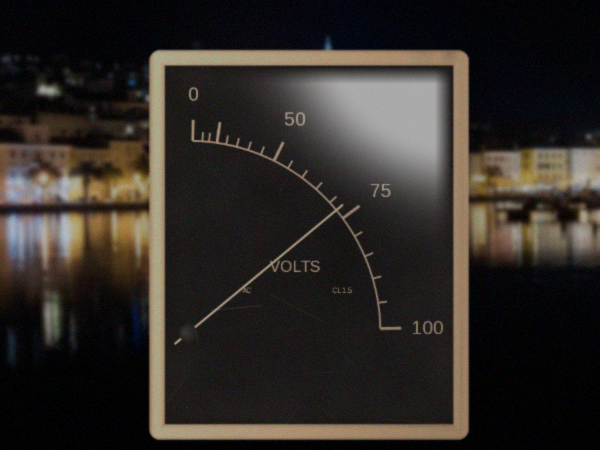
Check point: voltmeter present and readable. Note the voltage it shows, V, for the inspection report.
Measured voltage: 72.5 V
